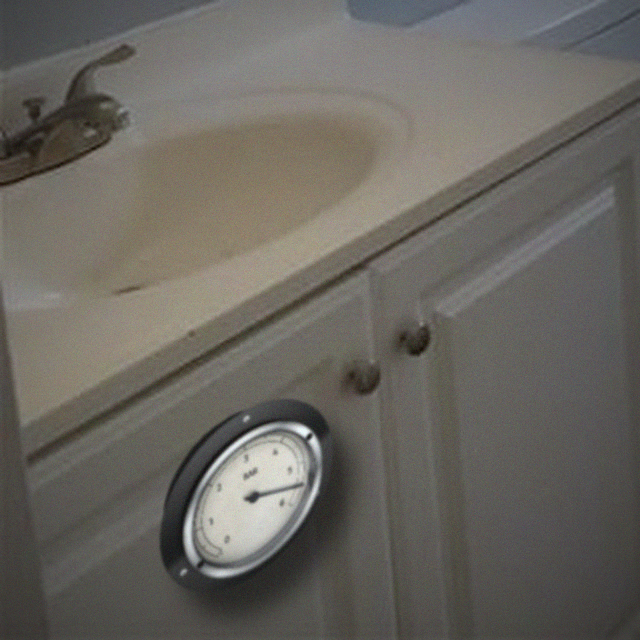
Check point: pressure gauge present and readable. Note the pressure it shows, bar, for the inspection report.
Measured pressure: 5.5 bar
